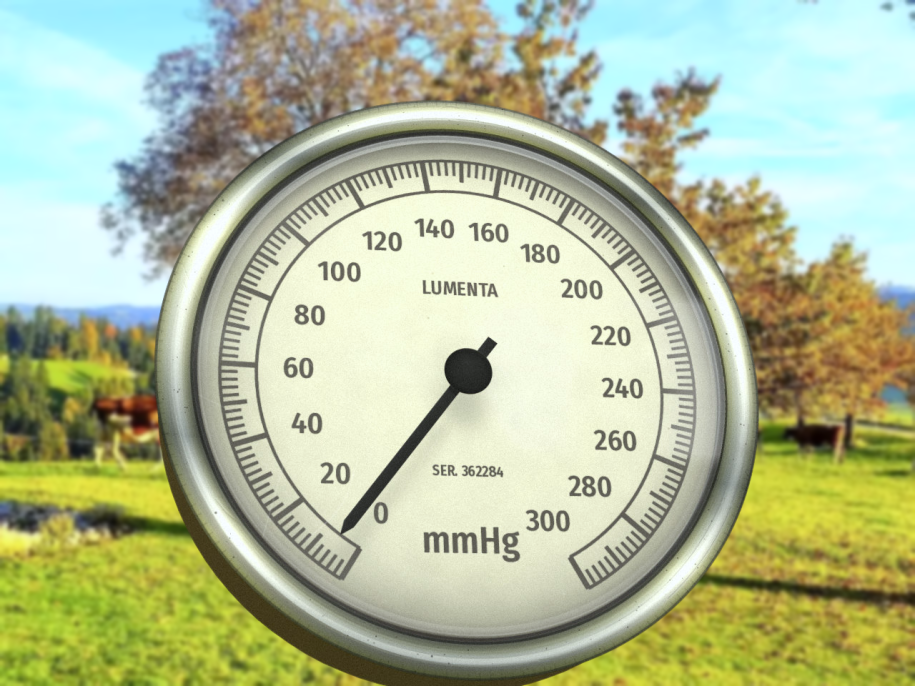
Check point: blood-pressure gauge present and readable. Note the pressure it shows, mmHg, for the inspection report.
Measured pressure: 6 mmHg
